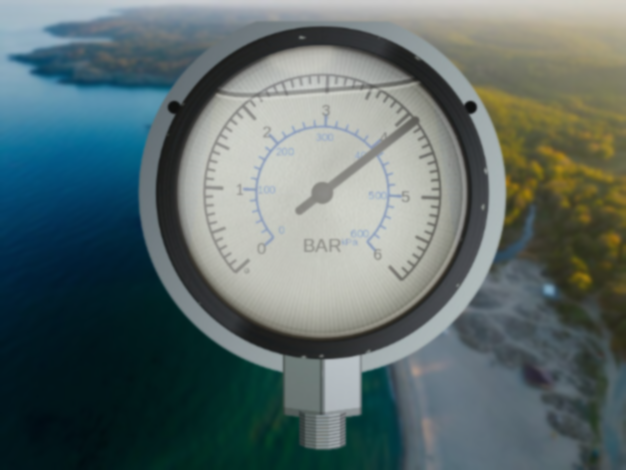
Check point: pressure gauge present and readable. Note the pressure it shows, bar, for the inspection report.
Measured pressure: 4.1 bar
